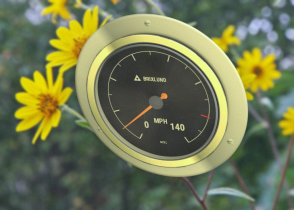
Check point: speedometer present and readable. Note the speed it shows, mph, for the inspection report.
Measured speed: 10 mph
